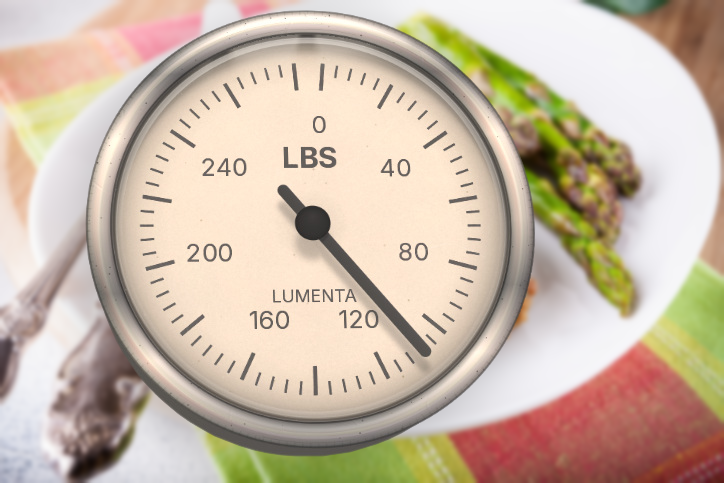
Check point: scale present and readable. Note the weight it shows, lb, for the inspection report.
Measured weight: 108 lb
